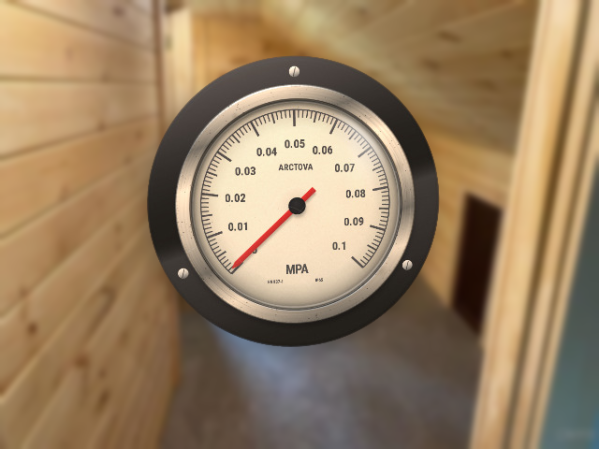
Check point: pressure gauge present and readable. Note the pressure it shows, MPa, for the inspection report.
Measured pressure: 0.001 MPa
